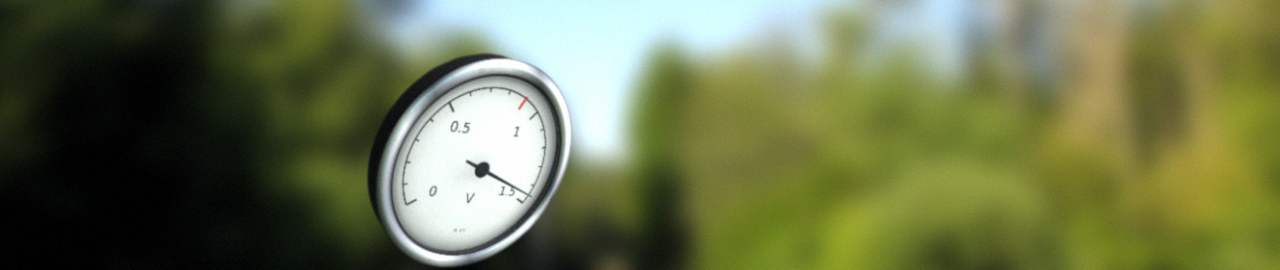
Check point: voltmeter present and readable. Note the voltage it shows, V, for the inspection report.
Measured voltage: 1.45 V
